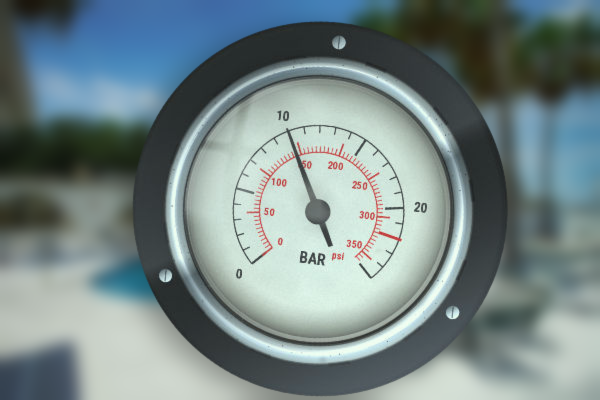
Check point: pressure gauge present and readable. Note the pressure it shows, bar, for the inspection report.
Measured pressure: 10 bar
